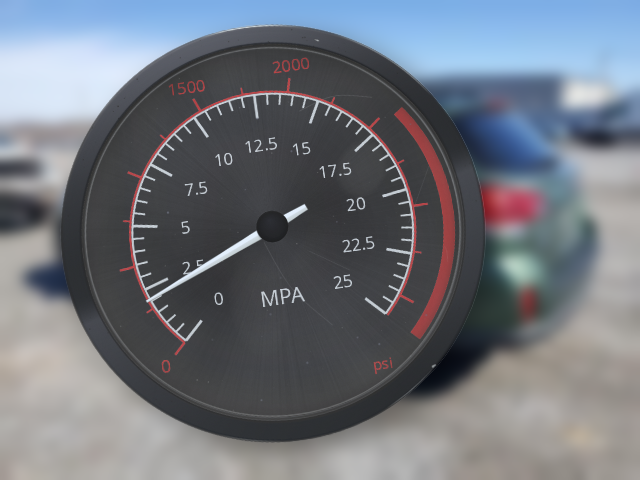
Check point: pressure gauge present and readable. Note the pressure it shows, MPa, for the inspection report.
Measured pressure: 2 MPa
